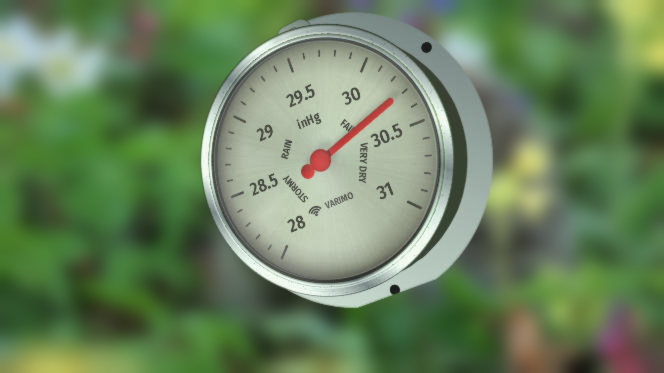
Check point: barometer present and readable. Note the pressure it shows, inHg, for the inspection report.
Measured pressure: 30.3 inHg
